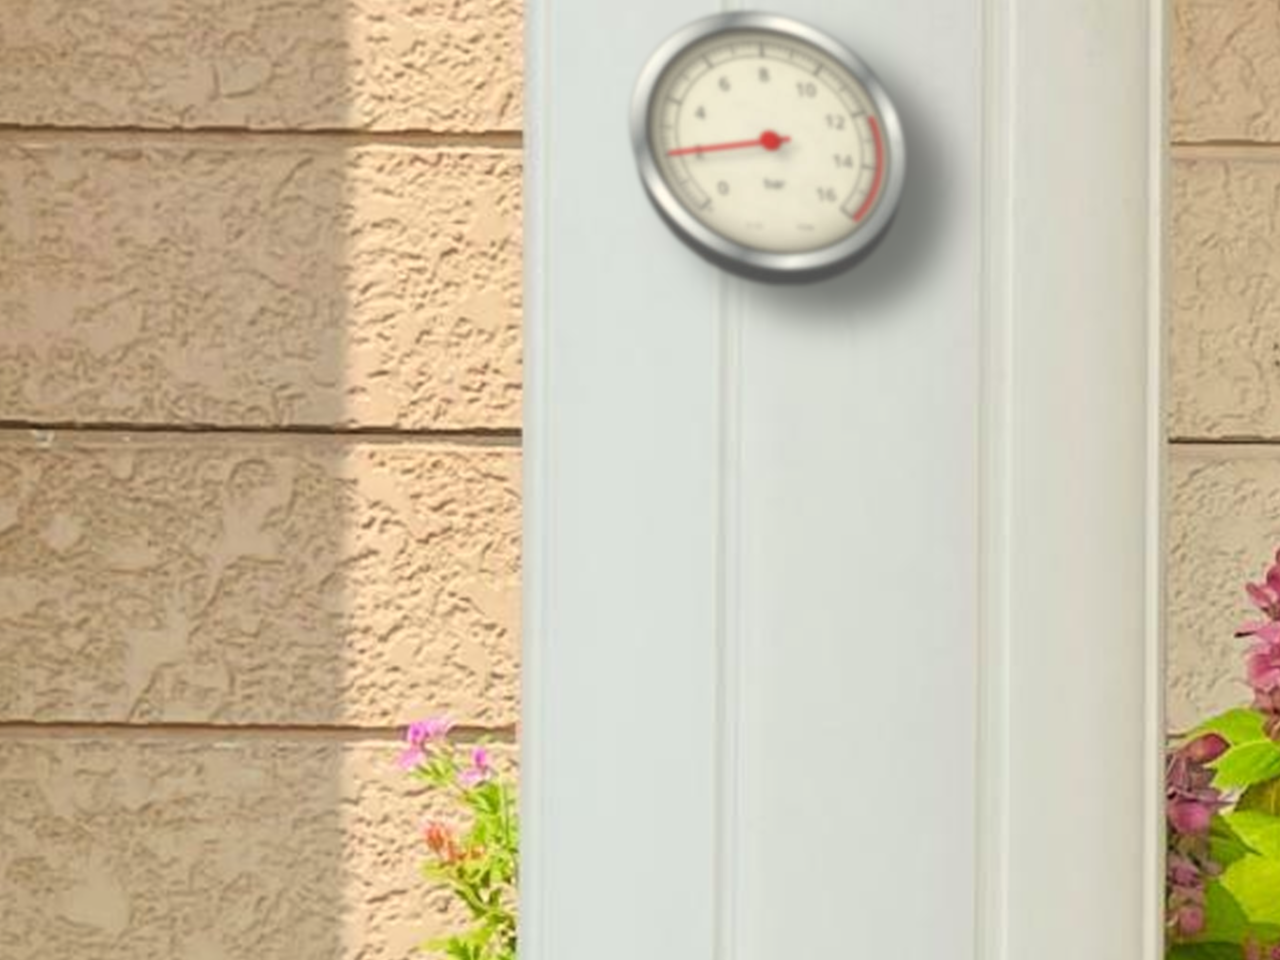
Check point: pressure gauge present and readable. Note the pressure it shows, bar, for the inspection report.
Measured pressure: 2 bar
